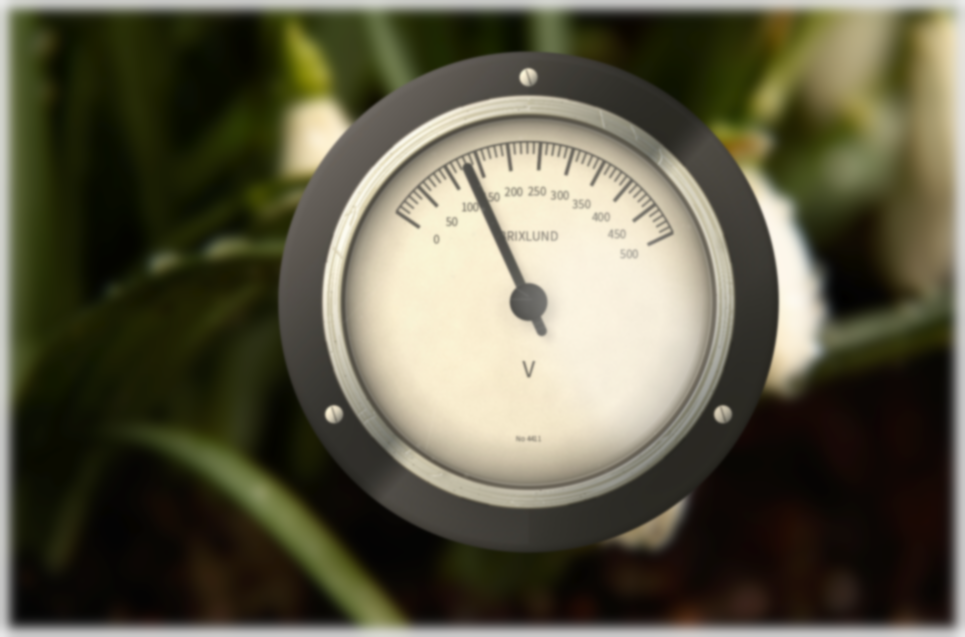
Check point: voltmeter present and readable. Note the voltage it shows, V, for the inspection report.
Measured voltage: 130 V
